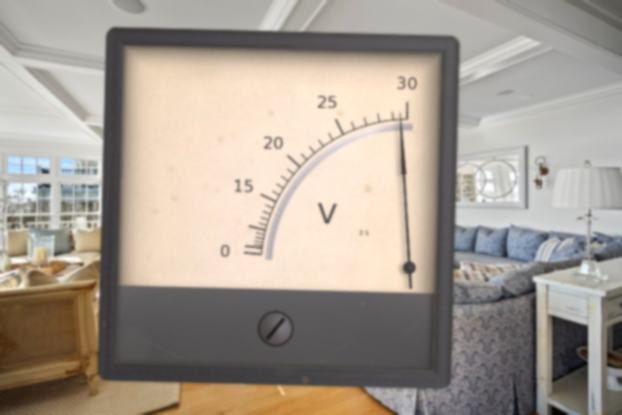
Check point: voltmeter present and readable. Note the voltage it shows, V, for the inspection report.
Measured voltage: 29.5 V
